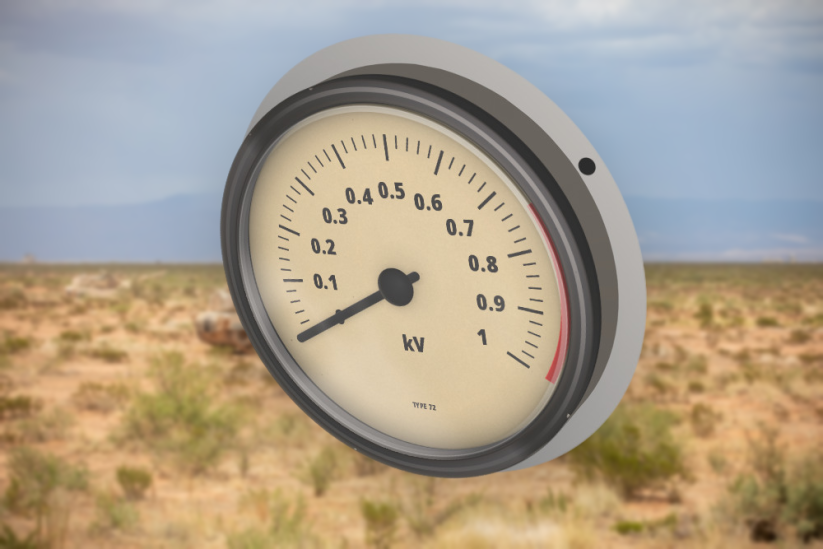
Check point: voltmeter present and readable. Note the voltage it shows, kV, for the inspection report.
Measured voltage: 0 kV
